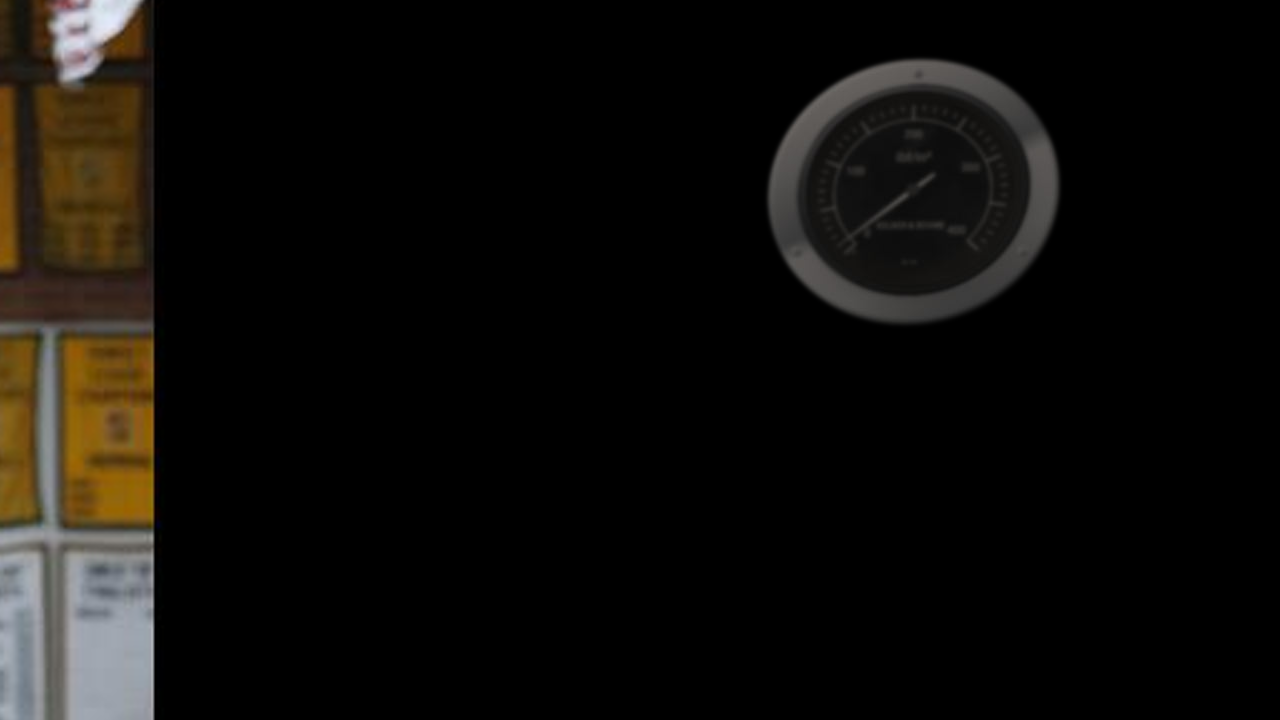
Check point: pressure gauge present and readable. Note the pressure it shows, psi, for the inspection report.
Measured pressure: 10 psi
